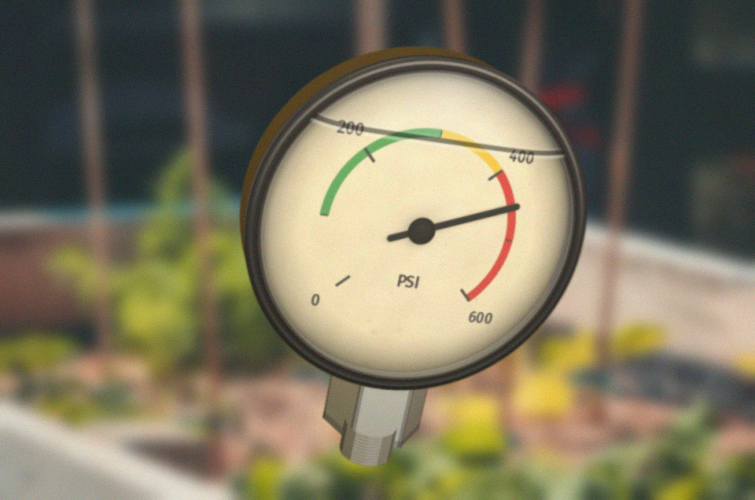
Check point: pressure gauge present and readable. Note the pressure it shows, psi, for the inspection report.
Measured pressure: 450 psi
